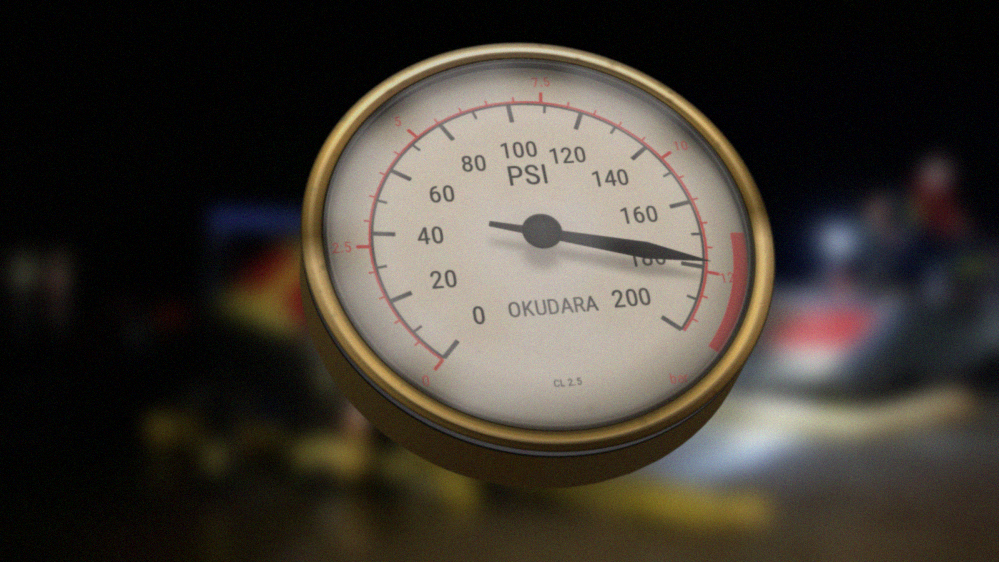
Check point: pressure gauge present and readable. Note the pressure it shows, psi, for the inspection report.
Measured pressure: 180 psi
